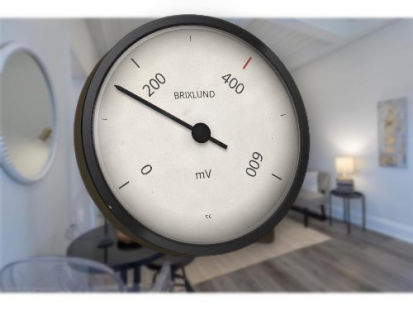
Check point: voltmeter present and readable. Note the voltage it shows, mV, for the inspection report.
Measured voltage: 150 mV
